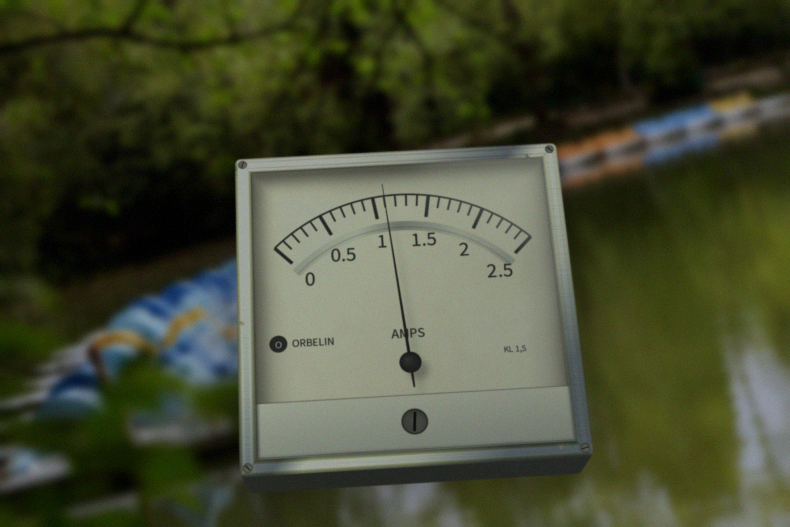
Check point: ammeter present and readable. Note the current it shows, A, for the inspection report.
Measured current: 1.1 A
